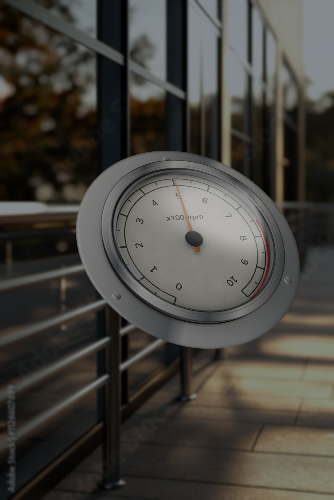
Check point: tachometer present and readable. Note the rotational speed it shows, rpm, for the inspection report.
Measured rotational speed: 5000 rpm
